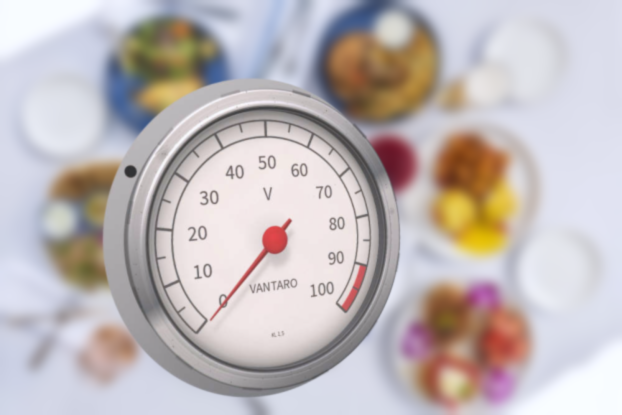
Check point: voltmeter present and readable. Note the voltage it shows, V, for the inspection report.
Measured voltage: 0 V
